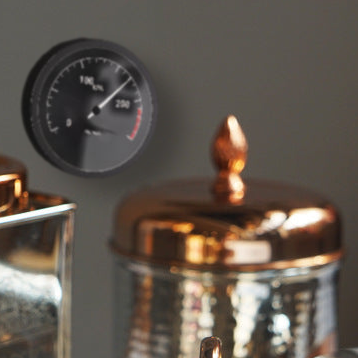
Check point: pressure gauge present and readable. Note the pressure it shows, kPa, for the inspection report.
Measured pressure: 170 kPa
